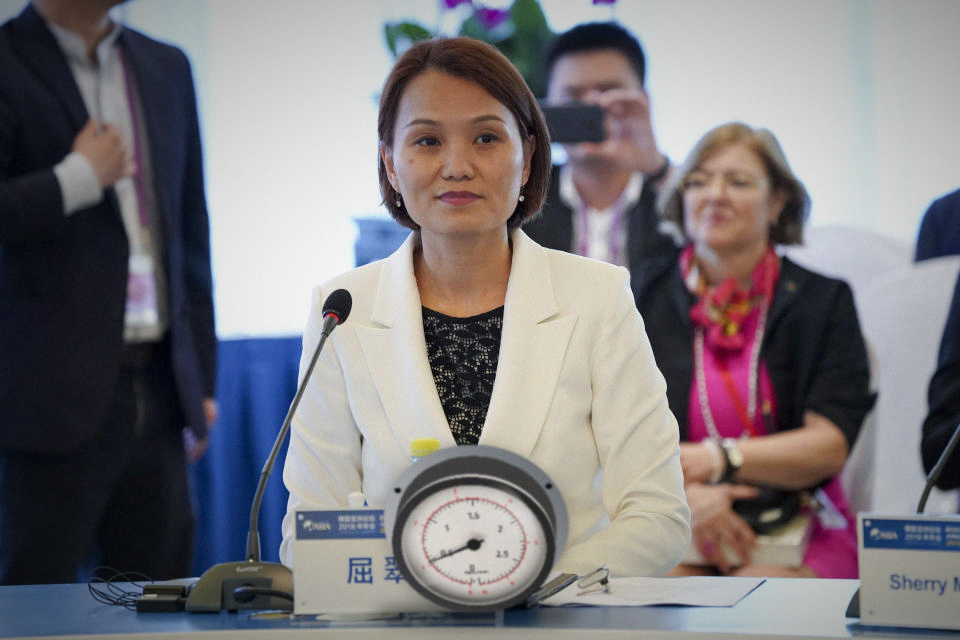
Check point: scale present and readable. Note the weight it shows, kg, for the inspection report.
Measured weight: 0.5 kg
